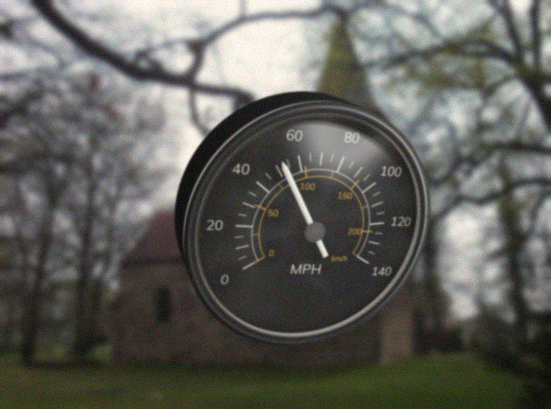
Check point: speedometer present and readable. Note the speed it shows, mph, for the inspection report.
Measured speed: 52.5 mph
